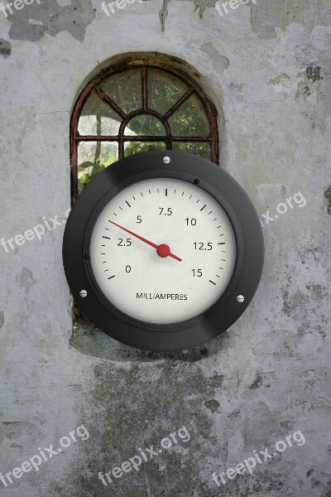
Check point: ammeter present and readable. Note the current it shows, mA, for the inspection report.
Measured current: 3.5 mA
